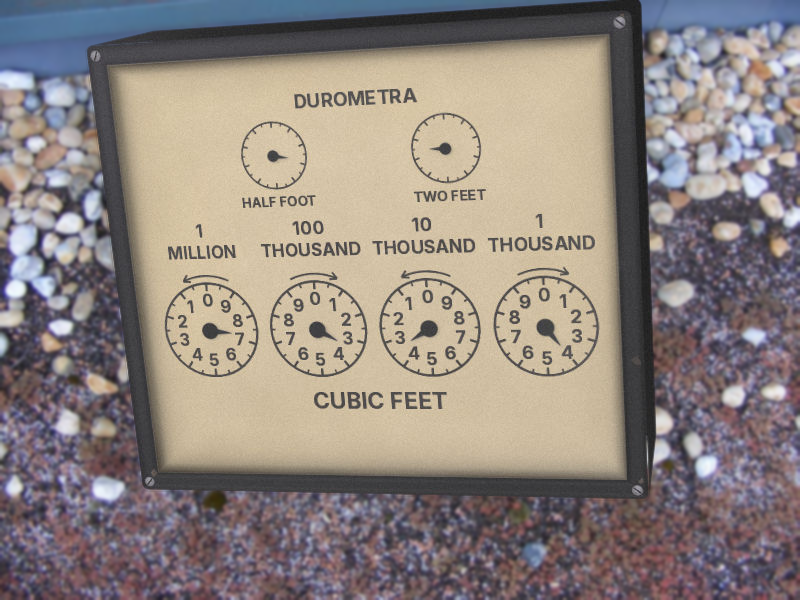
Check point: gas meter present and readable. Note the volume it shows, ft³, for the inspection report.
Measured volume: 733400 ft³
